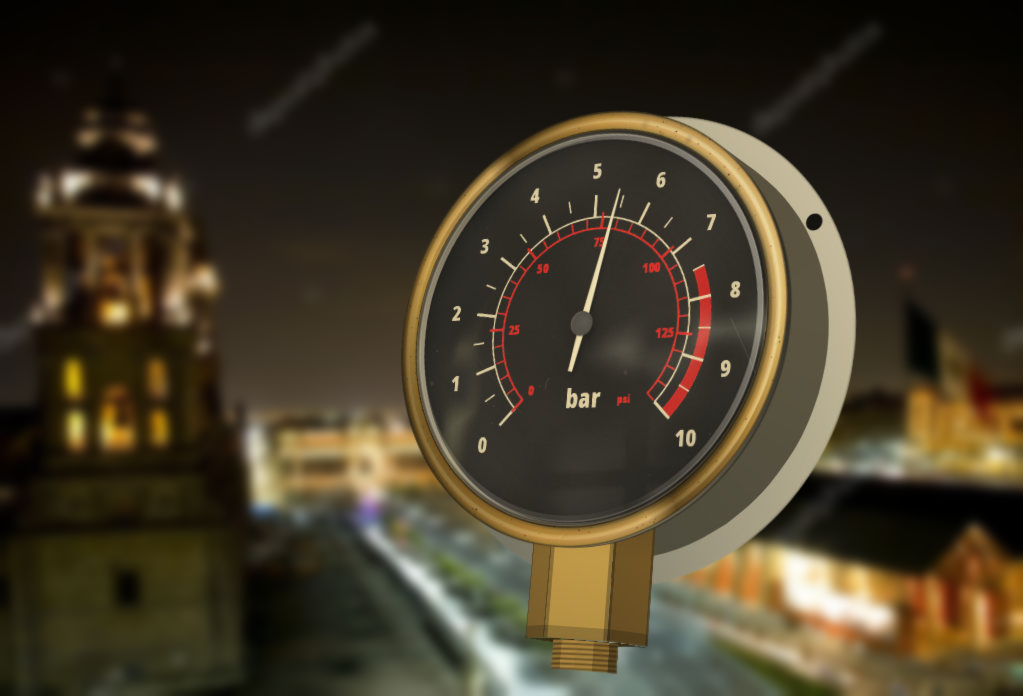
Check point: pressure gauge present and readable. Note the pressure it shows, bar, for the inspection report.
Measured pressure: 5.5 bar
